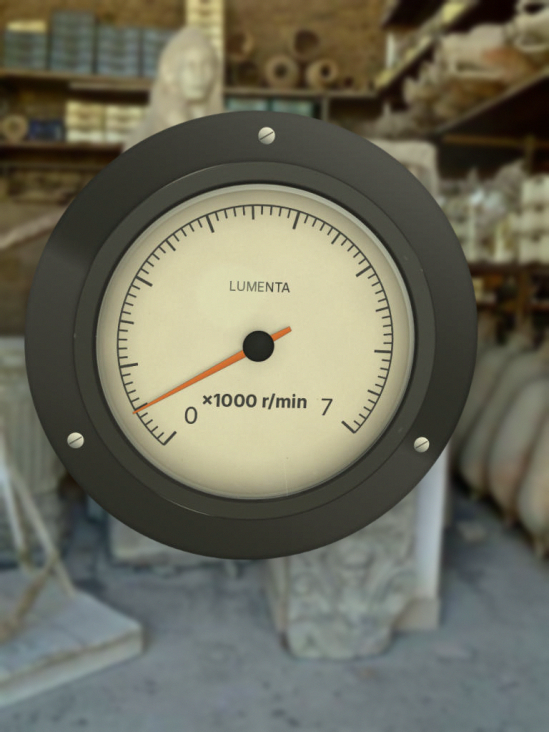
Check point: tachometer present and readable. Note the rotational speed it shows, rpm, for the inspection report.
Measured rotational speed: 500 rpm
